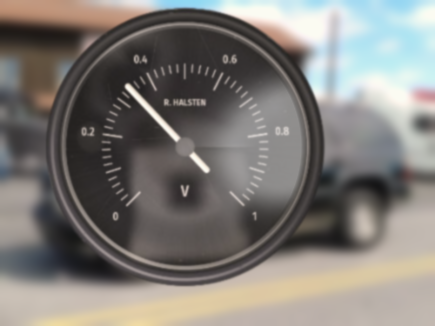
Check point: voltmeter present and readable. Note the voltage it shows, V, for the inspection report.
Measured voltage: 0.34 V
